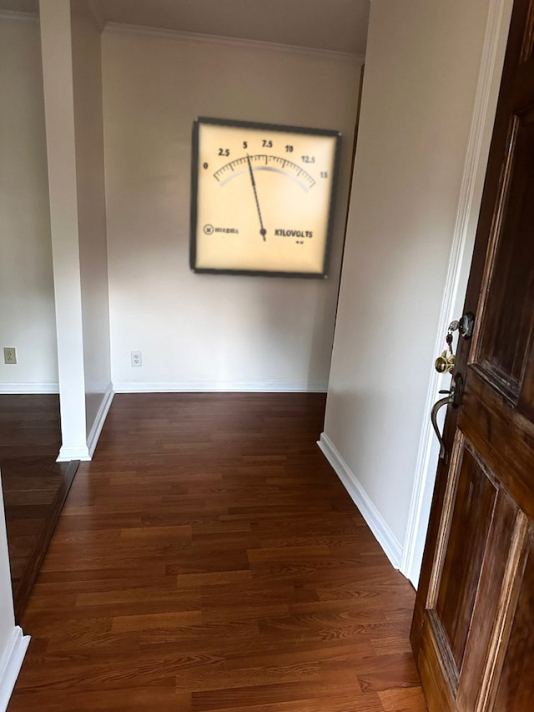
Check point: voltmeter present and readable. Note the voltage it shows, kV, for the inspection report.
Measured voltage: 5 kV
